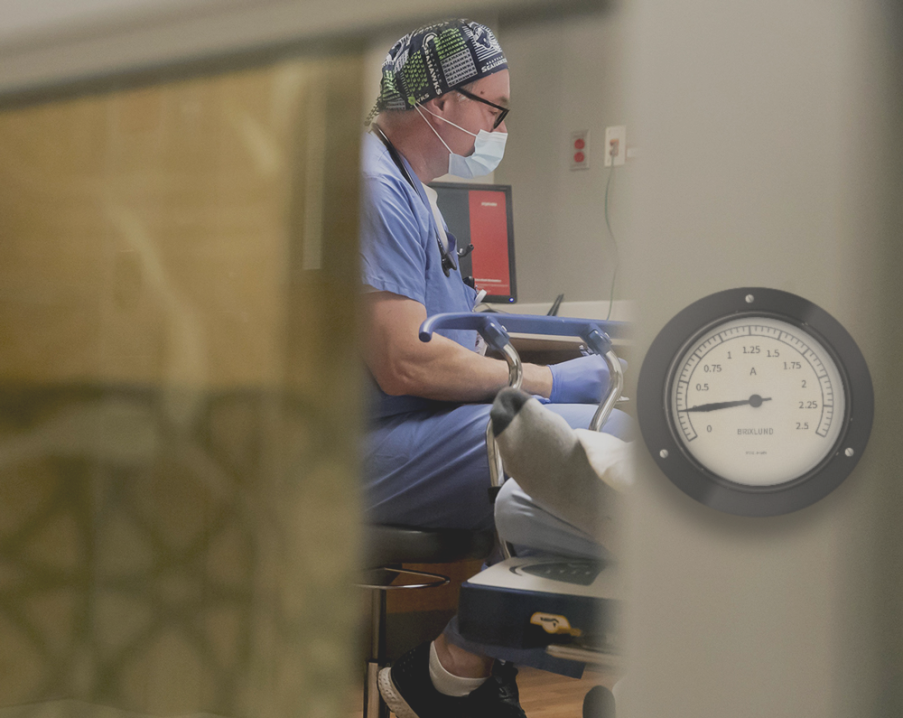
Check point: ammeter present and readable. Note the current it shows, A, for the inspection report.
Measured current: 0.25 A
